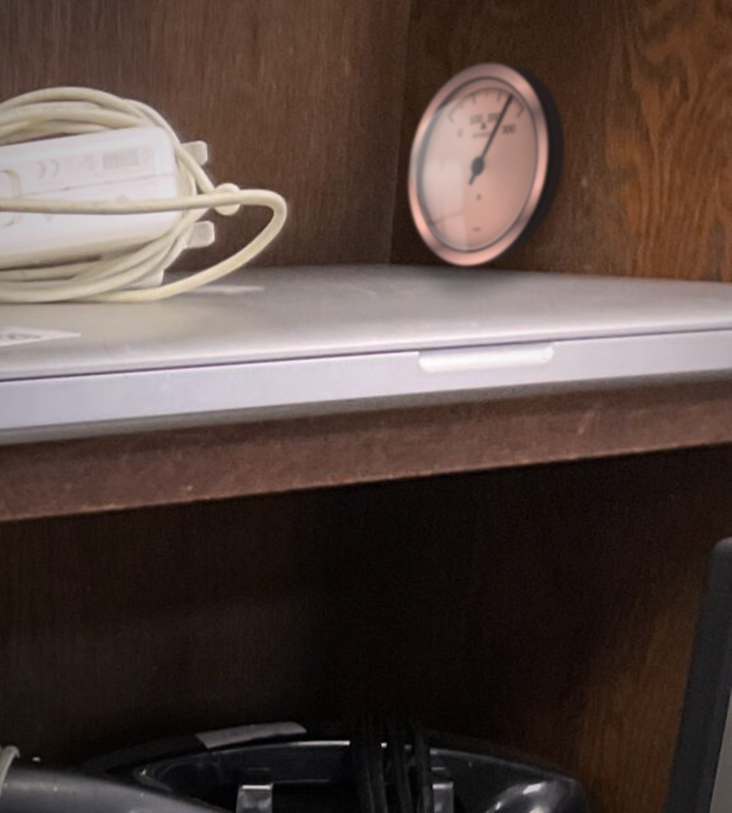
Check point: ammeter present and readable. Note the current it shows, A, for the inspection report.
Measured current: 250 A
